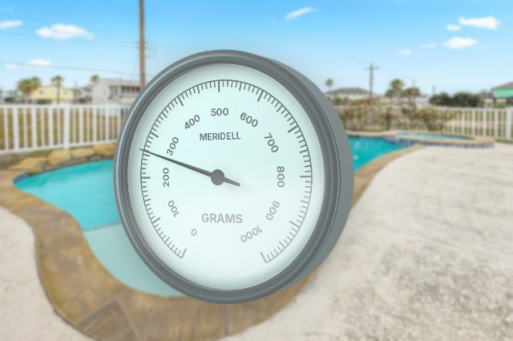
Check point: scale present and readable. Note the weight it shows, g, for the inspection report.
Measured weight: 260 g
